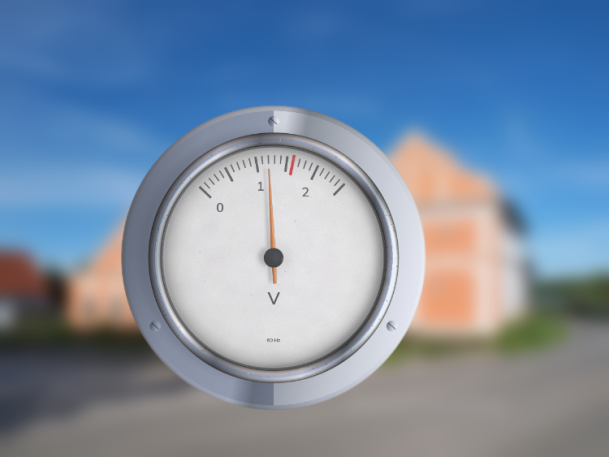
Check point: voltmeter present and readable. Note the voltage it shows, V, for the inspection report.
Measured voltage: 1.2 V
